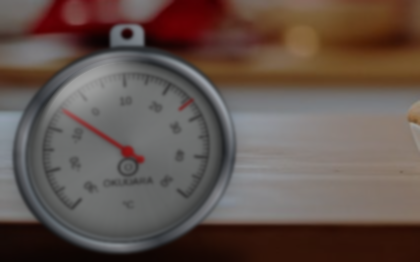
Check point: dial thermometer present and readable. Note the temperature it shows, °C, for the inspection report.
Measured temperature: -5 °C
